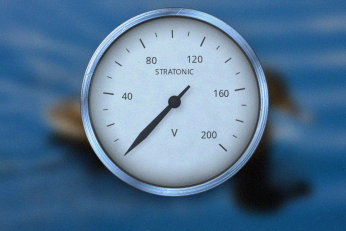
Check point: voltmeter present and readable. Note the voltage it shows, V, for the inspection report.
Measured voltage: 0 V
